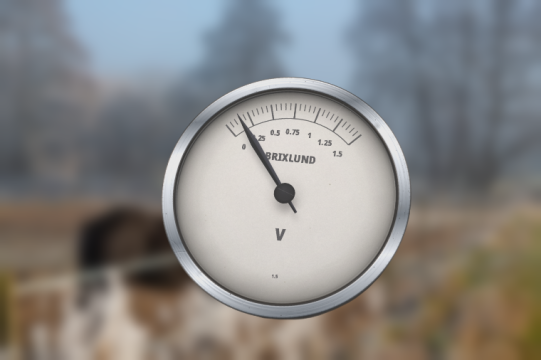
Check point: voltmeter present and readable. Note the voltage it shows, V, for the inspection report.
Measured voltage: 0.15 V
